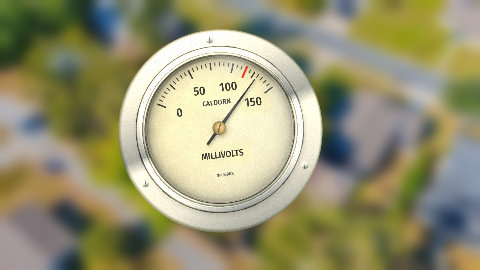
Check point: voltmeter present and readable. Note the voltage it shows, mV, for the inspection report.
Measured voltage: 130 mV
